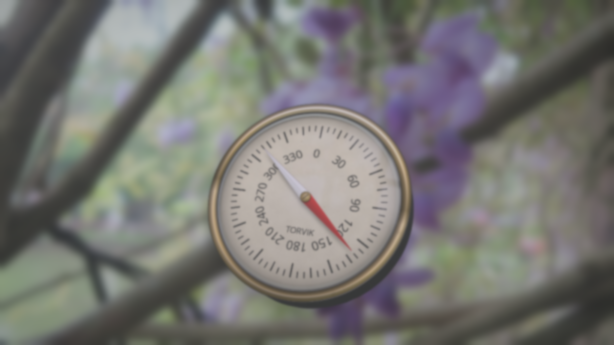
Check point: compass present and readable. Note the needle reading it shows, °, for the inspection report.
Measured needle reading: 130 °
